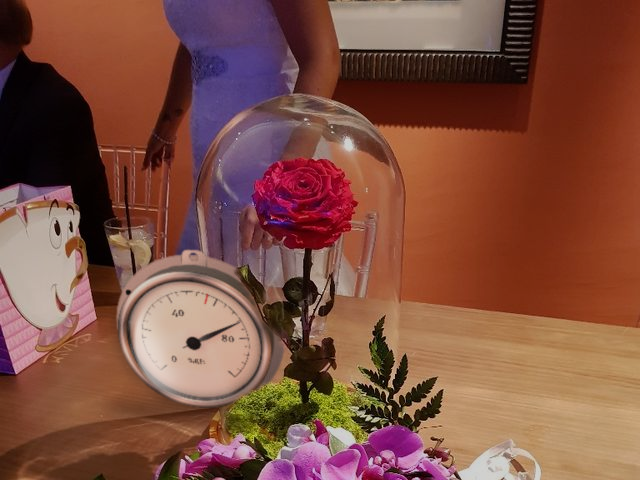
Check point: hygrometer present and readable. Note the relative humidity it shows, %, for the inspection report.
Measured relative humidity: 72 %
